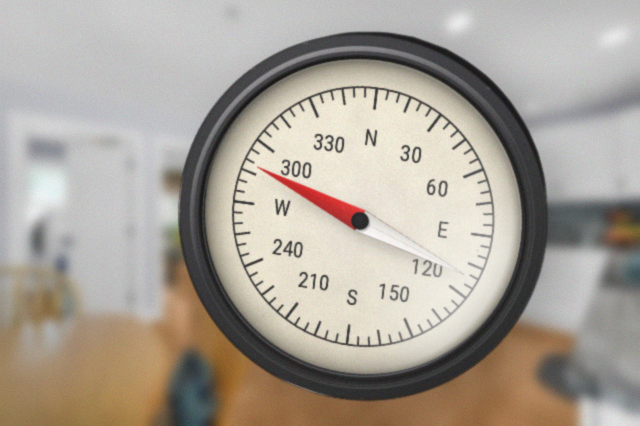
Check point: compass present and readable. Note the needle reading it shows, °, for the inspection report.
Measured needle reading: 290 °
